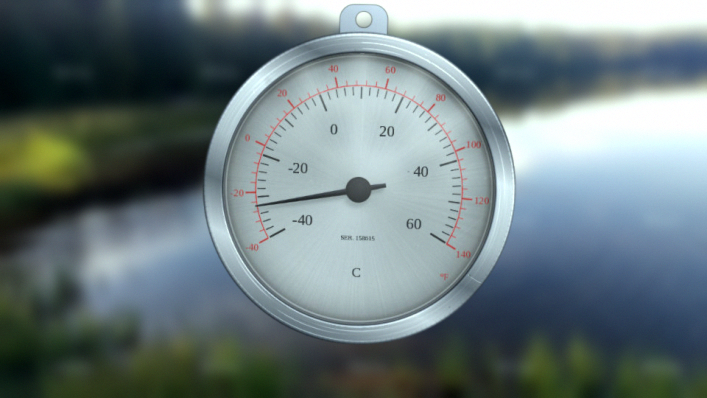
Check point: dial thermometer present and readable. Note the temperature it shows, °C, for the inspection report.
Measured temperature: -32 °C
